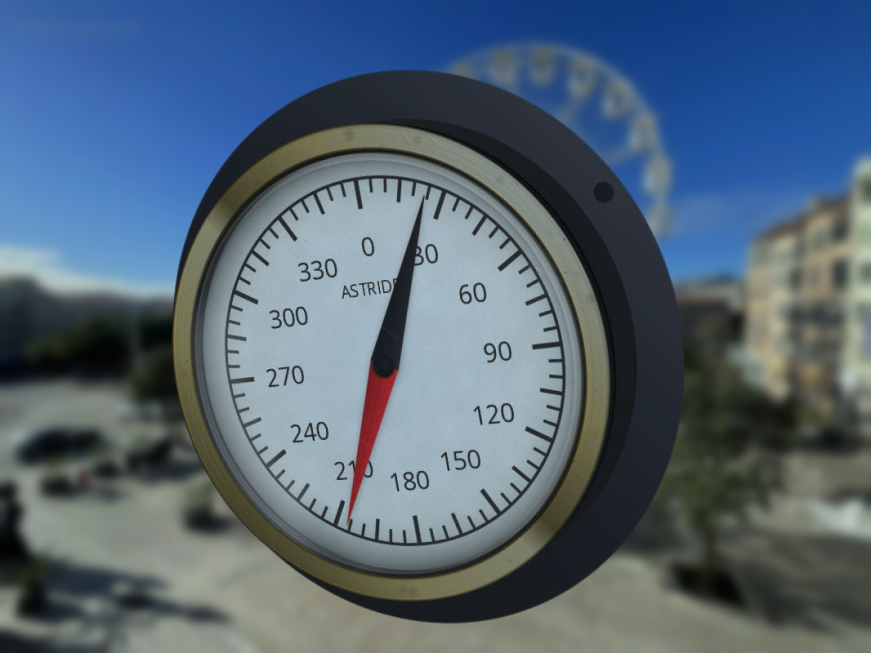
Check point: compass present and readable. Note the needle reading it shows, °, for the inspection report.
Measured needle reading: 205 °
